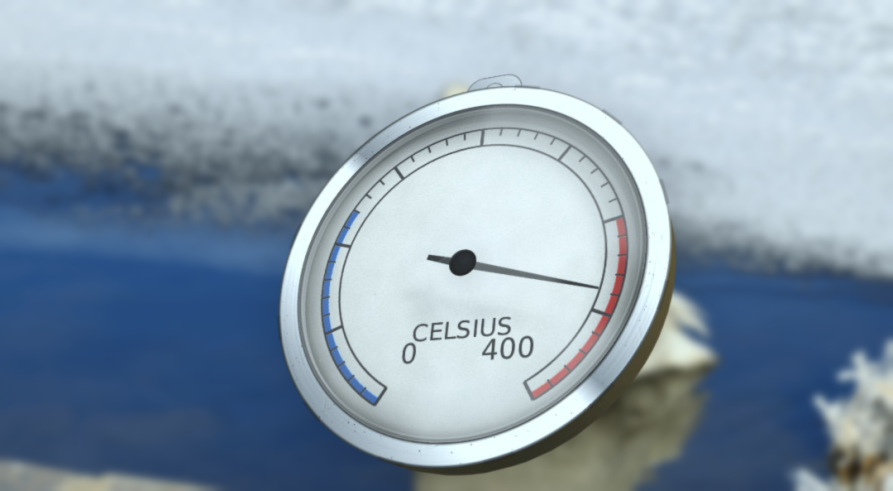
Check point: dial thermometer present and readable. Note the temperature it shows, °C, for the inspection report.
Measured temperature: 340 °C
